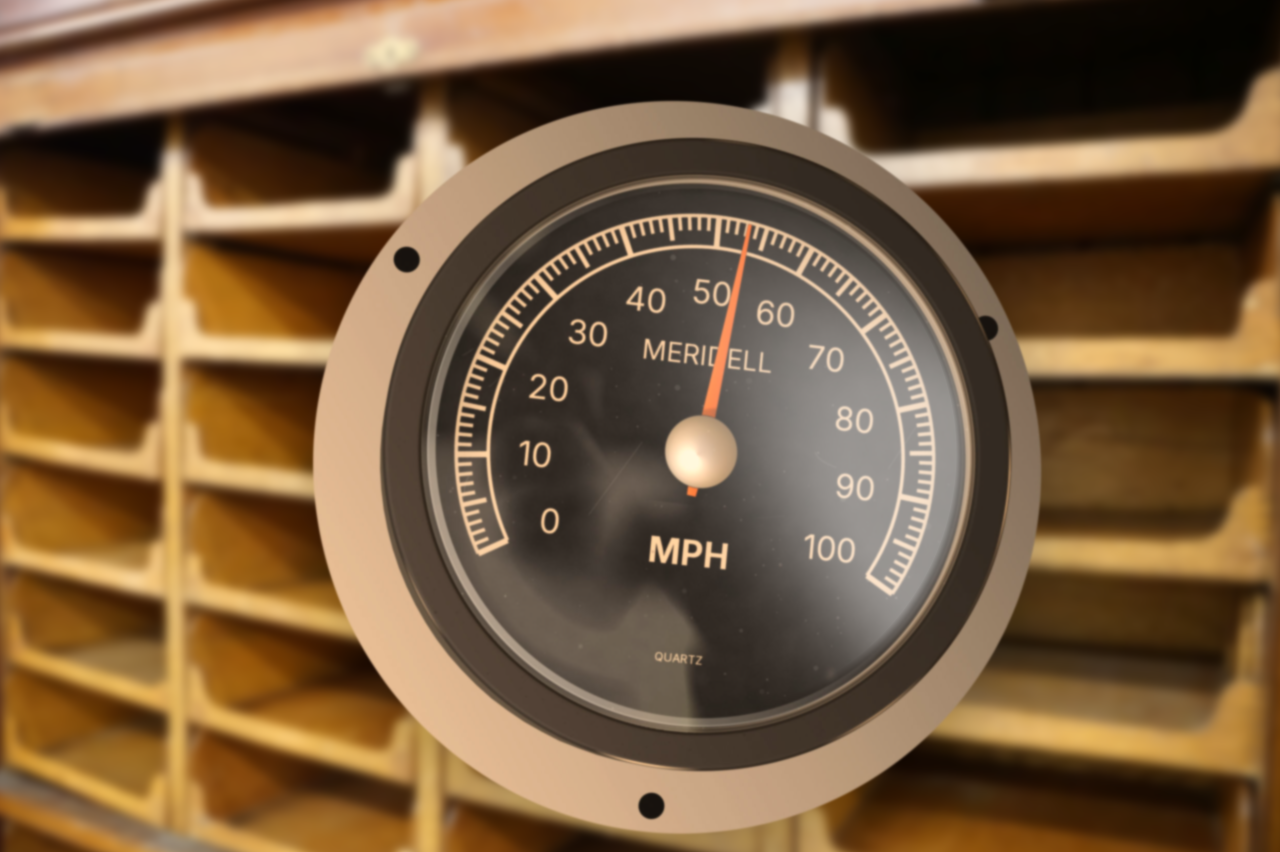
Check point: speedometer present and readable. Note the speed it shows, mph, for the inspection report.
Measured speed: 53 mph
